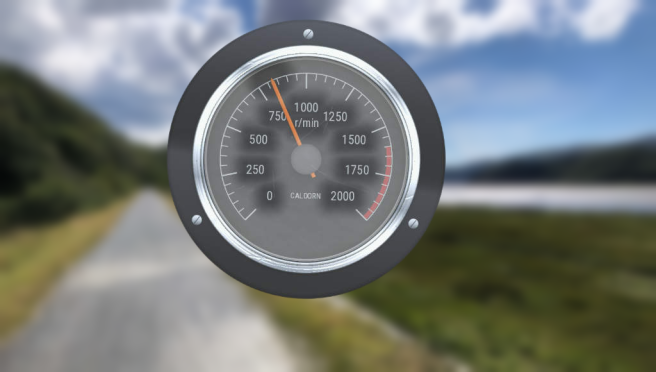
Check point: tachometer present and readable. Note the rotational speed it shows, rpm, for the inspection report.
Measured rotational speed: 825 rpm
